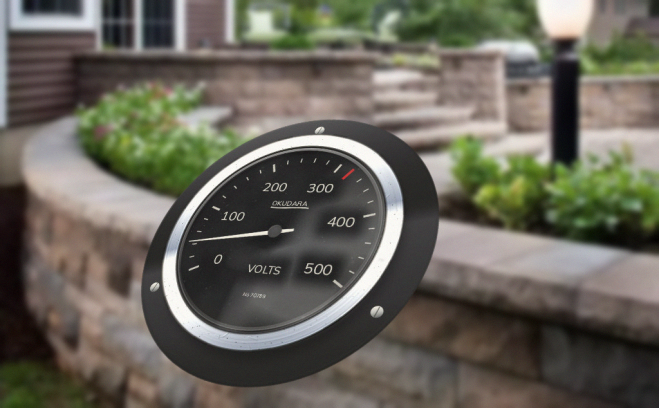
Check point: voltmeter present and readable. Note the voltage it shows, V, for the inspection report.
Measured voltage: 40 V
